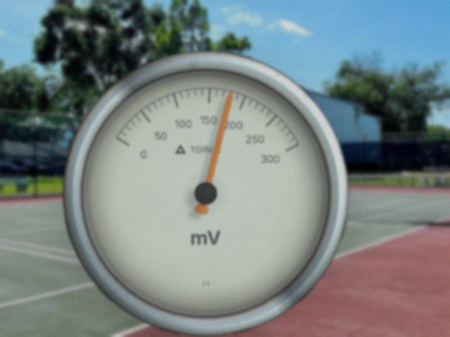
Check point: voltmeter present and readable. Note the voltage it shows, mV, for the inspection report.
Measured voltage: 180 mV
